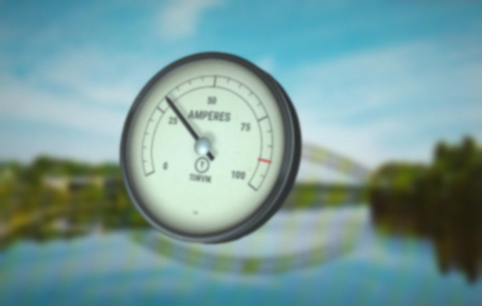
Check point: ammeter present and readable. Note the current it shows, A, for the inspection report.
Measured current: 30 A
